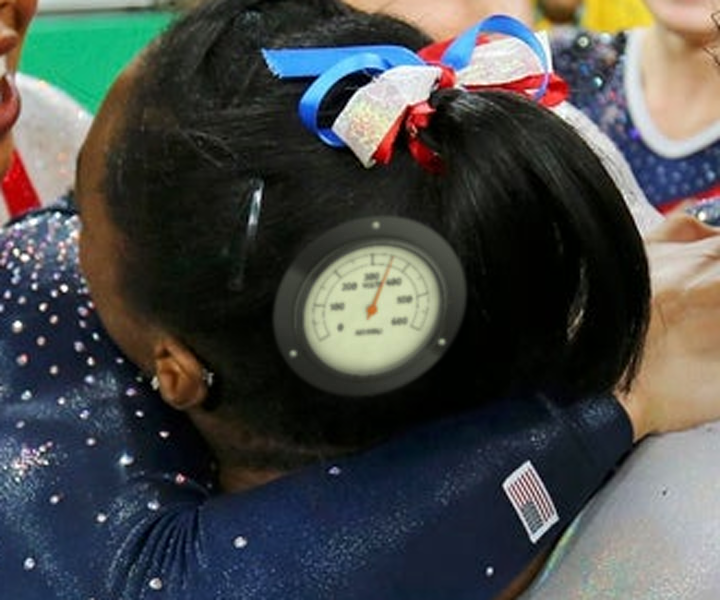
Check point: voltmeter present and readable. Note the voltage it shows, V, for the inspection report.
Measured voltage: 350 V
